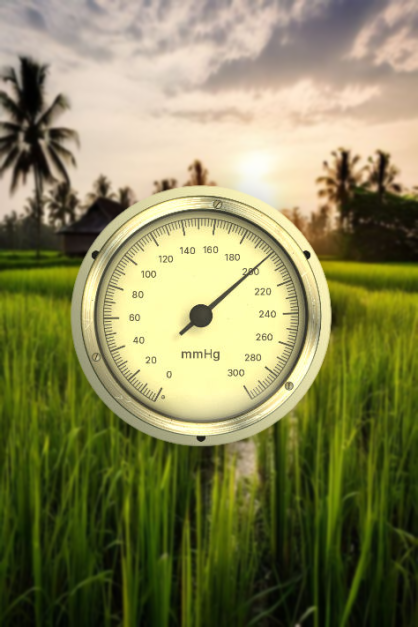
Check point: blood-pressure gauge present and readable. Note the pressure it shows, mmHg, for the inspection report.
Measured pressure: 200 mmHg
